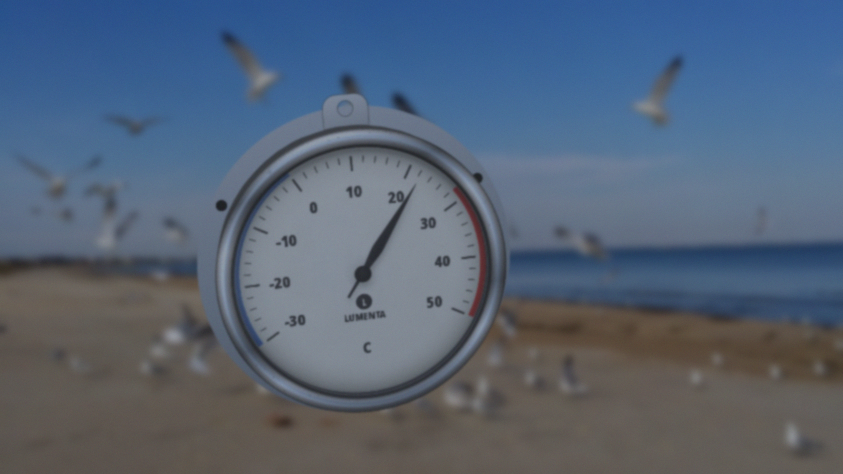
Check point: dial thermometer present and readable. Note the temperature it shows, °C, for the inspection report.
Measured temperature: 22 °C
